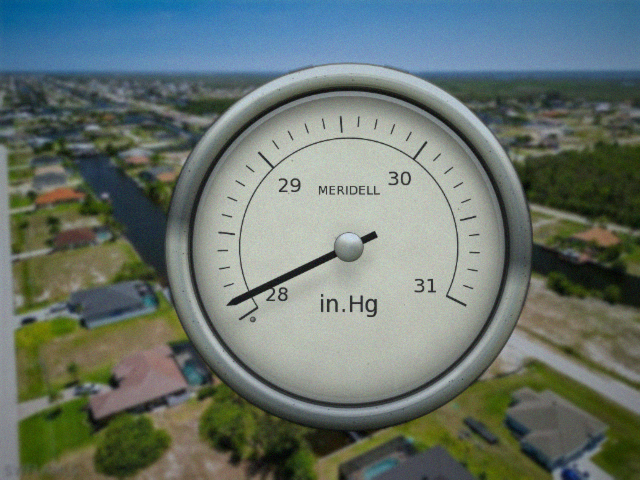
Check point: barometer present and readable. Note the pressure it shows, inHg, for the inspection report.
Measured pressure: 28.1 inHg
